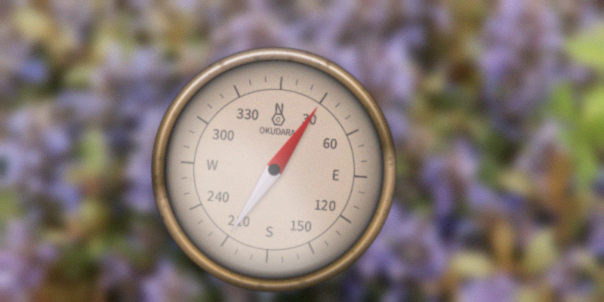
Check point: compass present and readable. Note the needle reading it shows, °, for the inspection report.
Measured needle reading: 30 °
